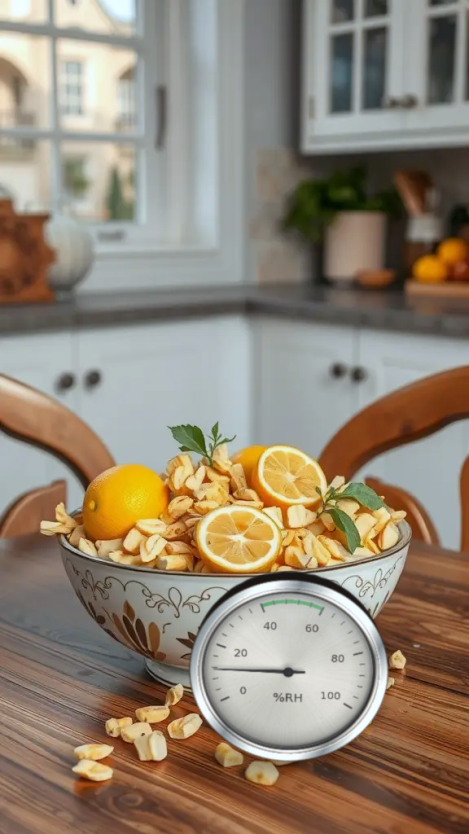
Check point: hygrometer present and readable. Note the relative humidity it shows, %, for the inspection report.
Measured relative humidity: 12 %
